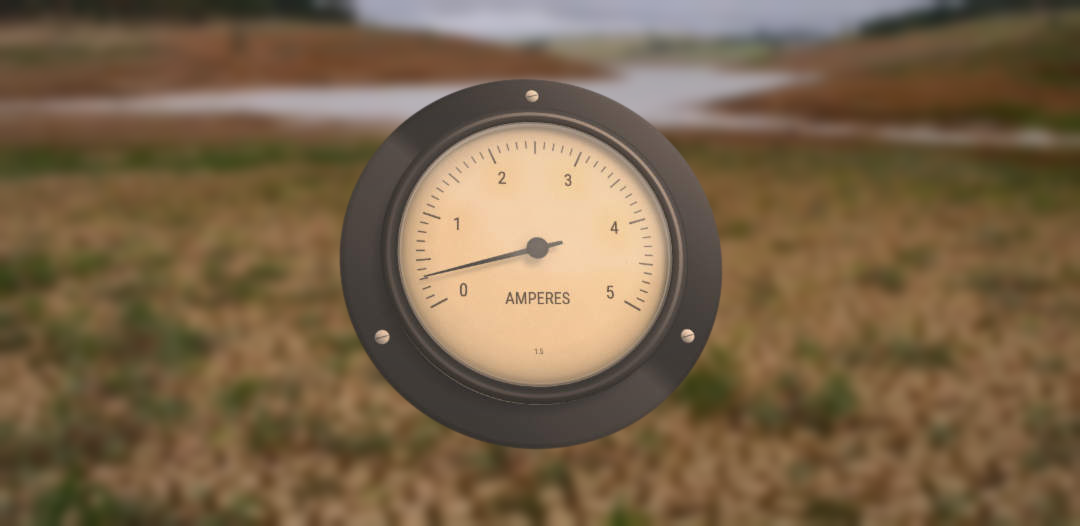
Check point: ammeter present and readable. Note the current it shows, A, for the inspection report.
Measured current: 0.3 A
